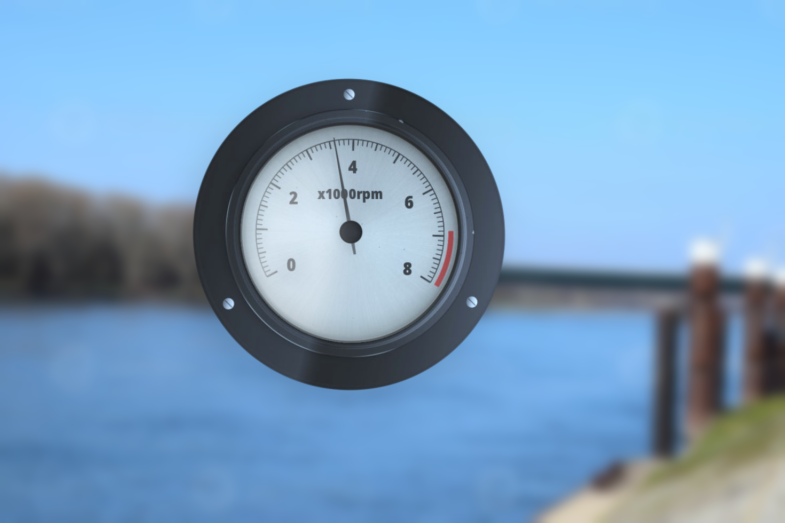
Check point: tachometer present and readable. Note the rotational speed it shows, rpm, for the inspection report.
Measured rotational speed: 3600 rpm
